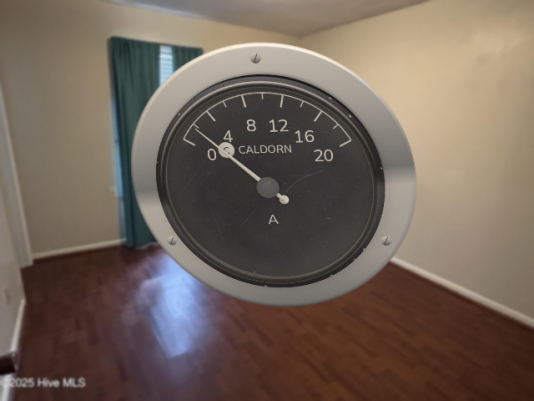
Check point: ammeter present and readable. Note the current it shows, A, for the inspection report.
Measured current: 2 A
